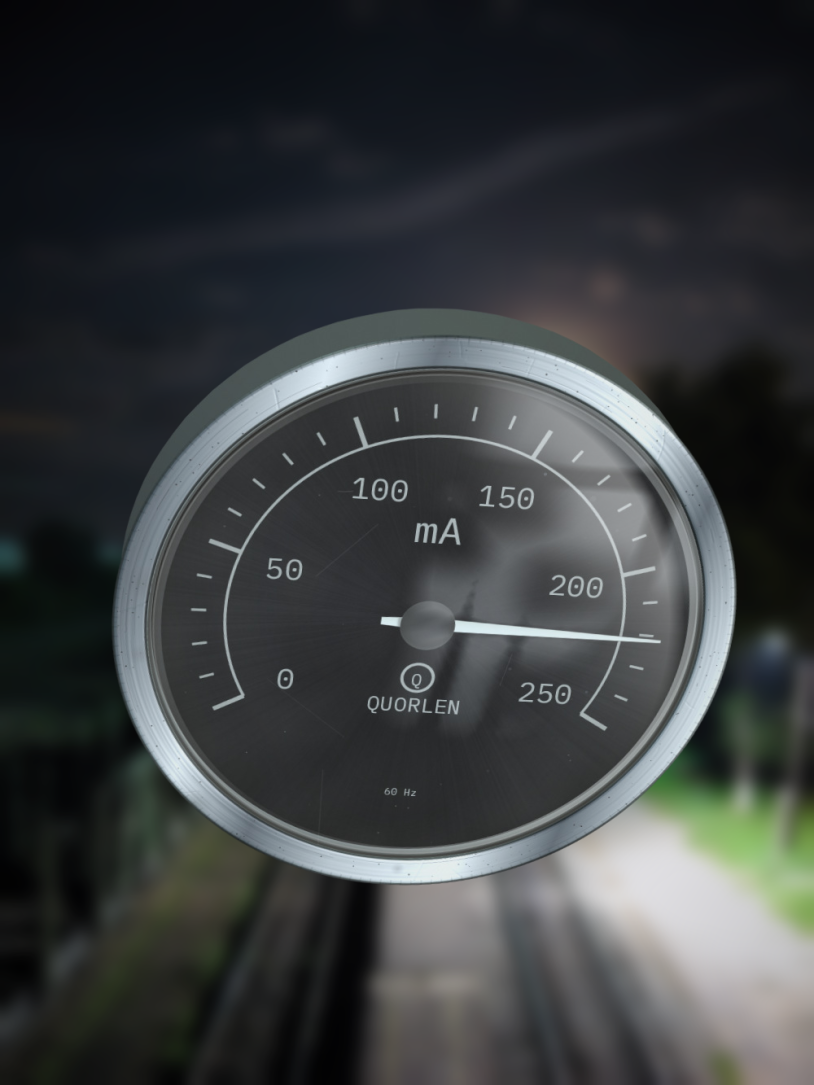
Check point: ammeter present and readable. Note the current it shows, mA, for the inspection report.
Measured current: 220 mA
